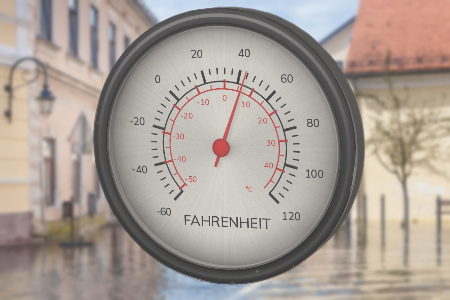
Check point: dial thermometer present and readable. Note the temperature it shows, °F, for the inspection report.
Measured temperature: 44 °F
